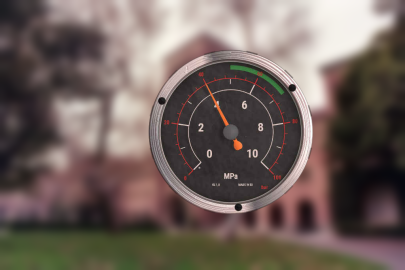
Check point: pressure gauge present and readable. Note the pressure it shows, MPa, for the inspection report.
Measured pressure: 4 MPa
